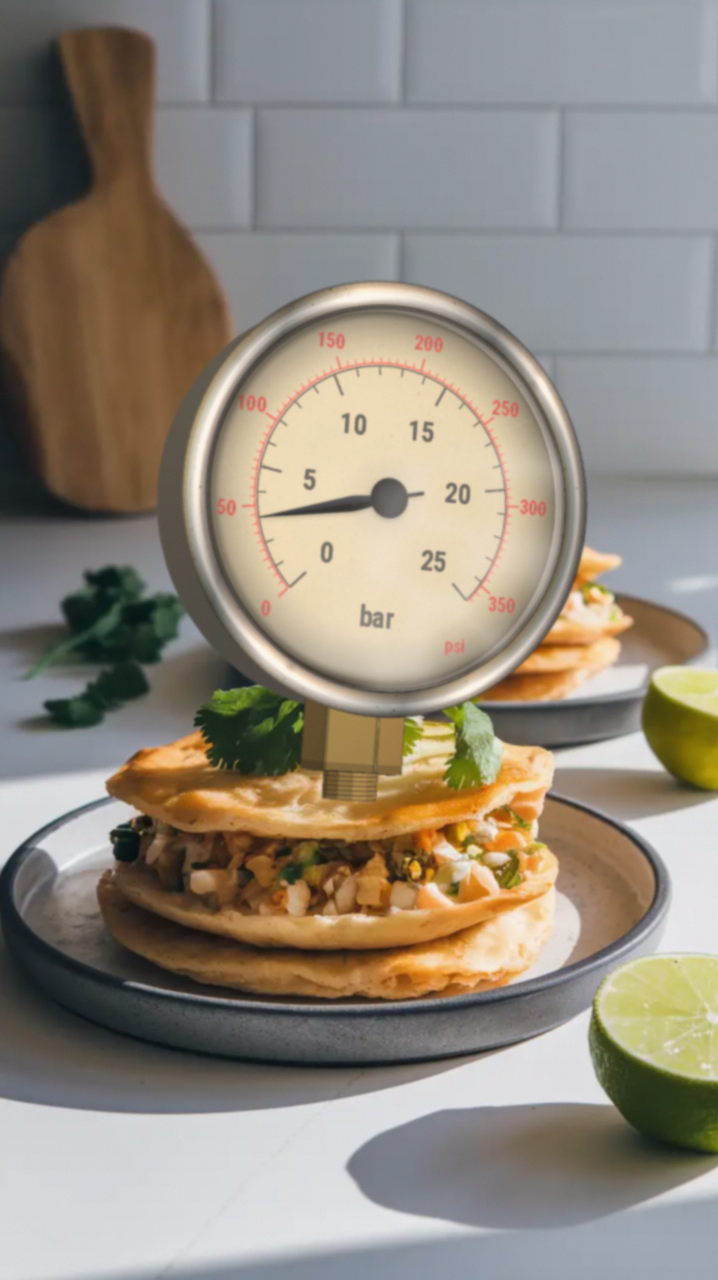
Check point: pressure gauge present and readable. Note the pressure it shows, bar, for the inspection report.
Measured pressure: 3 bar
